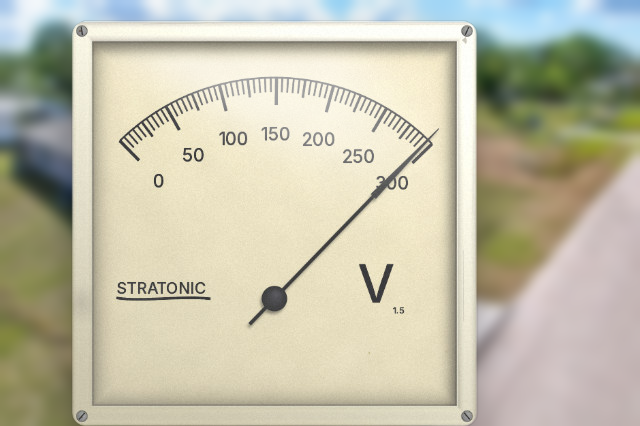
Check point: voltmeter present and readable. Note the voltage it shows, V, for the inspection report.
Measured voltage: 295 V
